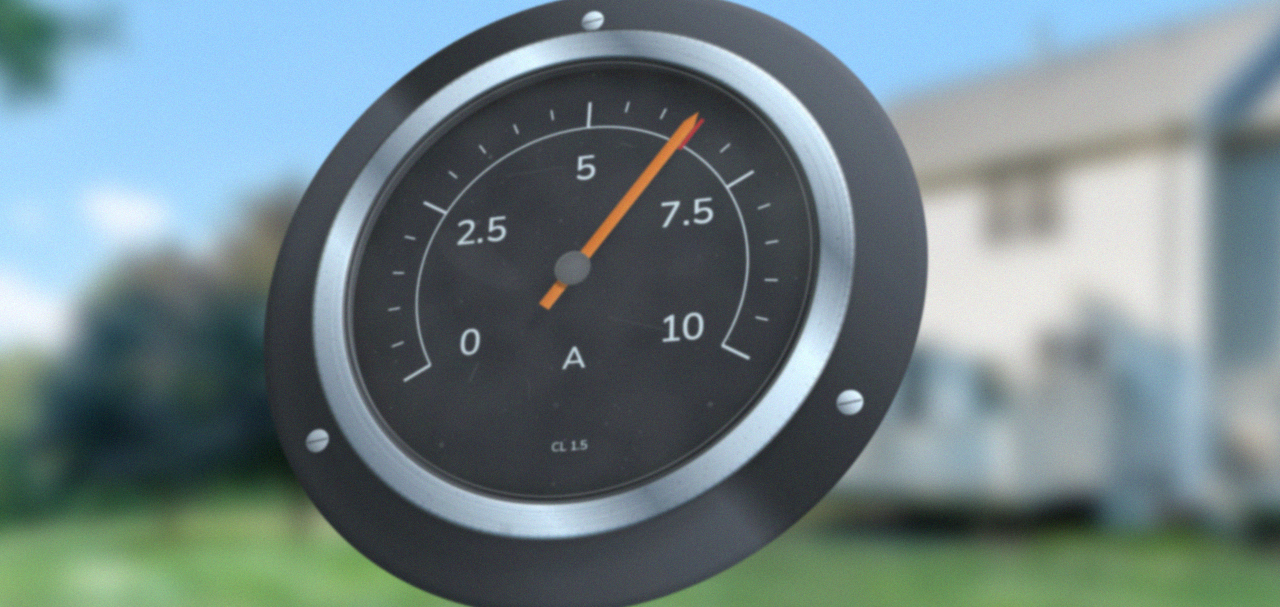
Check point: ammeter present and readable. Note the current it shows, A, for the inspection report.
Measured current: 6.5 A
